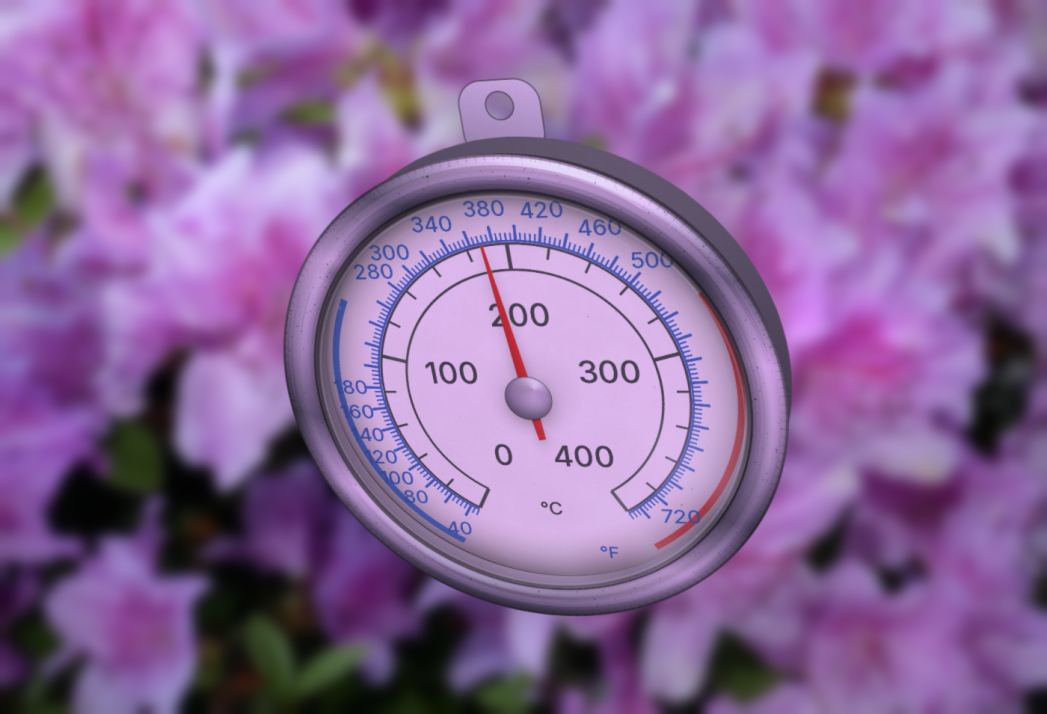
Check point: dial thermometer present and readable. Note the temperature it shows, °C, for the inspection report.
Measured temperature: 190 °C
